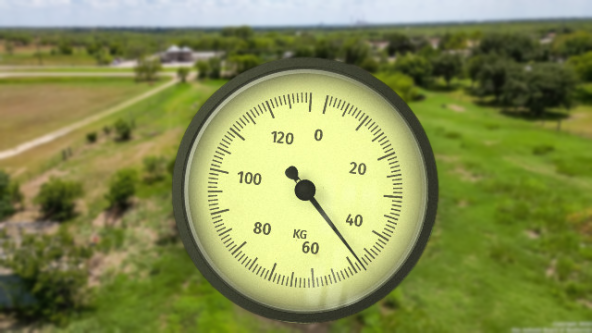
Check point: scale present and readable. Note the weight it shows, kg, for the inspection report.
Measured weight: 48 kg
